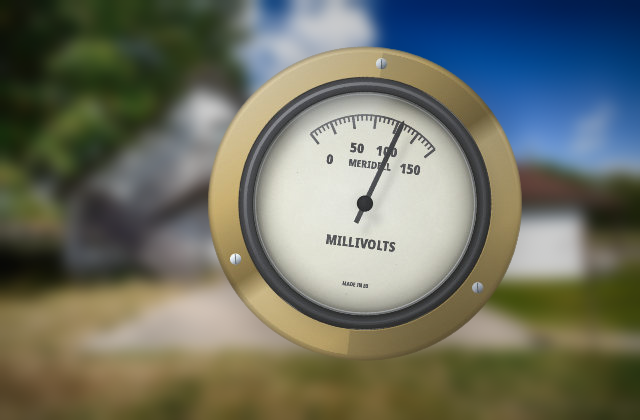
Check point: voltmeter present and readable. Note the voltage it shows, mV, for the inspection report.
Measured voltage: 105 mV
